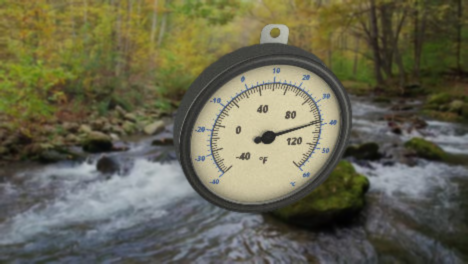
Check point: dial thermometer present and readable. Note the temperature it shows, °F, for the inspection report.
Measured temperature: 100 °F
